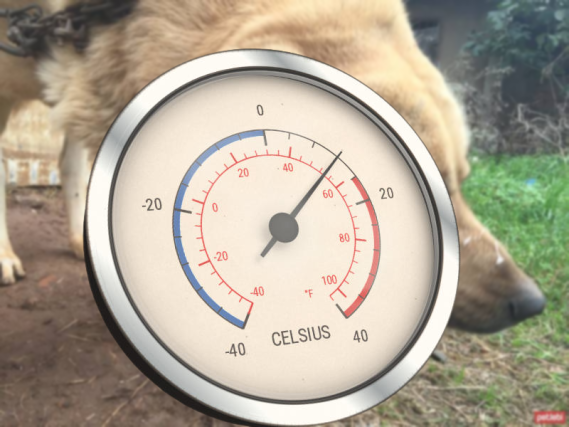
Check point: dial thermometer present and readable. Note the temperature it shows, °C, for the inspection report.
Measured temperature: 12 °C
